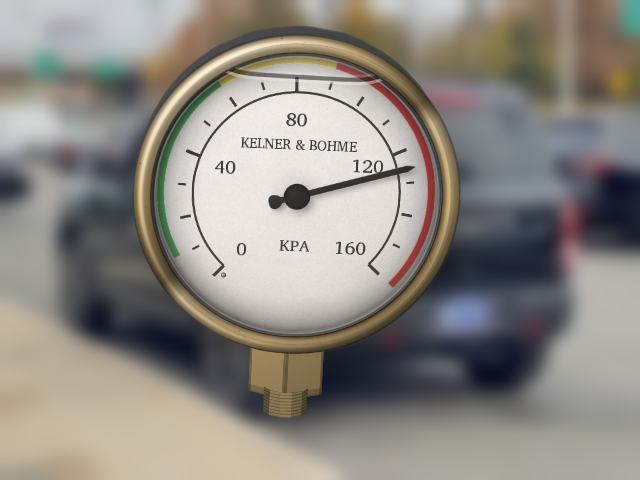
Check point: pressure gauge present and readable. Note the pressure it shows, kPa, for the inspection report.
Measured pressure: 125 kPa
